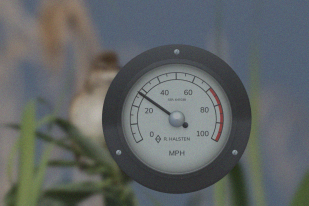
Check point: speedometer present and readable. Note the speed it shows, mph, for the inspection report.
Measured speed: 27.5 mph
